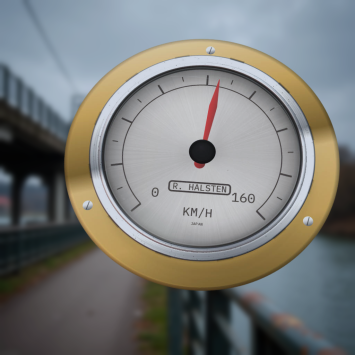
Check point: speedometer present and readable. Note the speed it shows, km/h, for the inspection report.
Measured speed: 85 km/h
